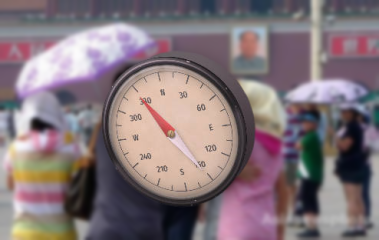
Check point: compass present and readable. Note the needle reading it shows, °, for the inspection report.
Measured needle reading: 330 °
